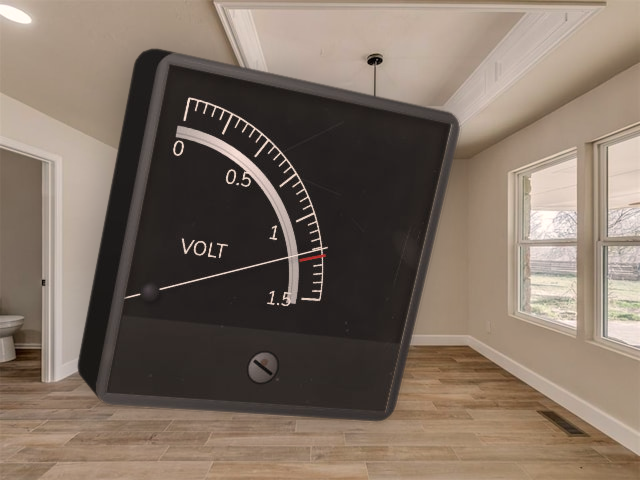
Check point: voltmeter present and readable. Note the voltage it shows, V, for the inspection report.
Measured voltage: 1.2 V
